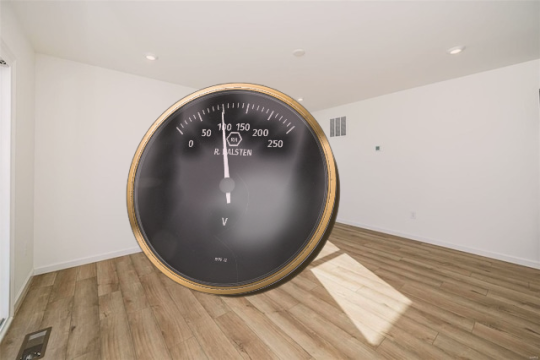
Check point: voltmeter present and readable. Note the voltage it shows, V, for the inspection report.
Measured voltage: 100 V
